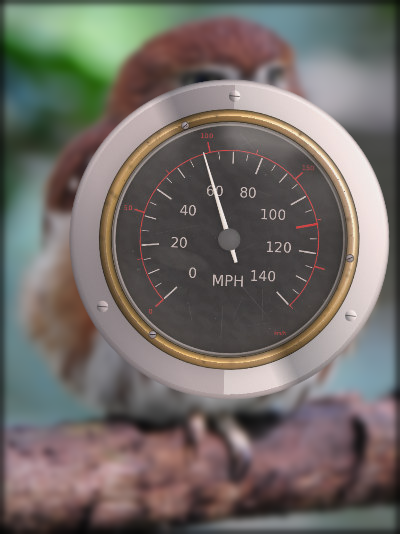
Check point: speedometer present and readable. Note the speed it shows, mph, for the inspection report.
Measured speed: 60 mph
